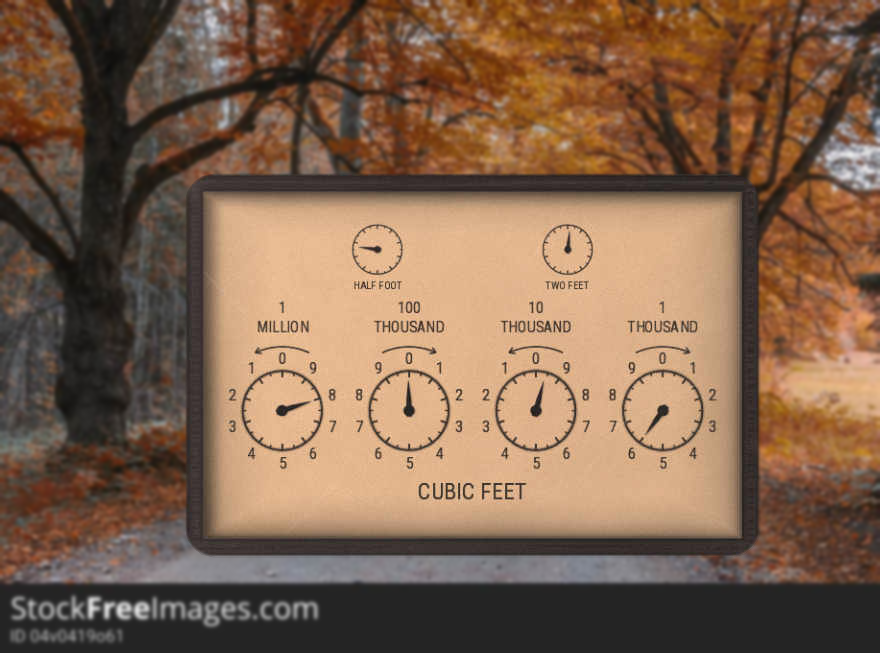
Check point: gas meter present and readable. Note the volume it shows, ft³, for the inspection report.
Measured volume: 799600 ft³
